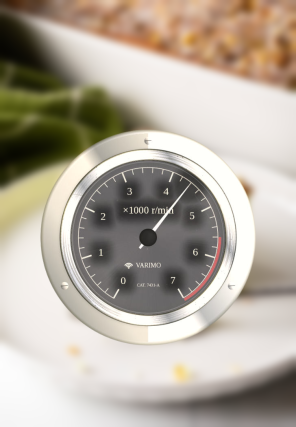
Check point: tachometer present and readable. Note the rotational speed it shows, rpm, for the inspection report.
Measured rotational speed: 4400 rpm
